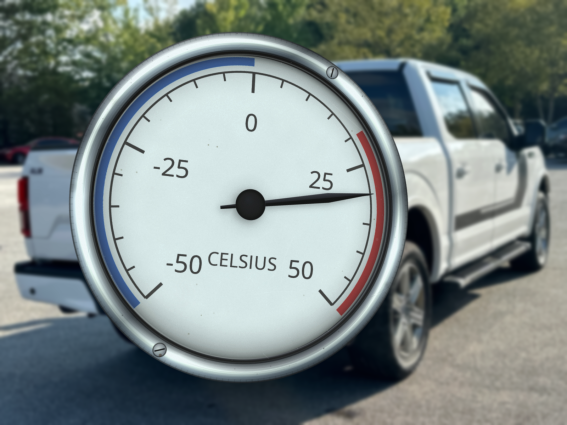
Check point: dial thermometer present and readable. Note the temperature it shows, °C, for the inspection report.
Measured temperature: 30 °C
